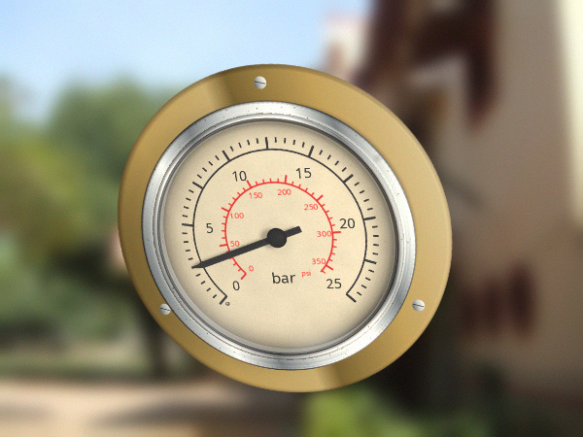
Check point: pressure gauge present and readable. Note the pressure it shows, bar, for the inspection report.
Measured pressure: 2.5 bar
